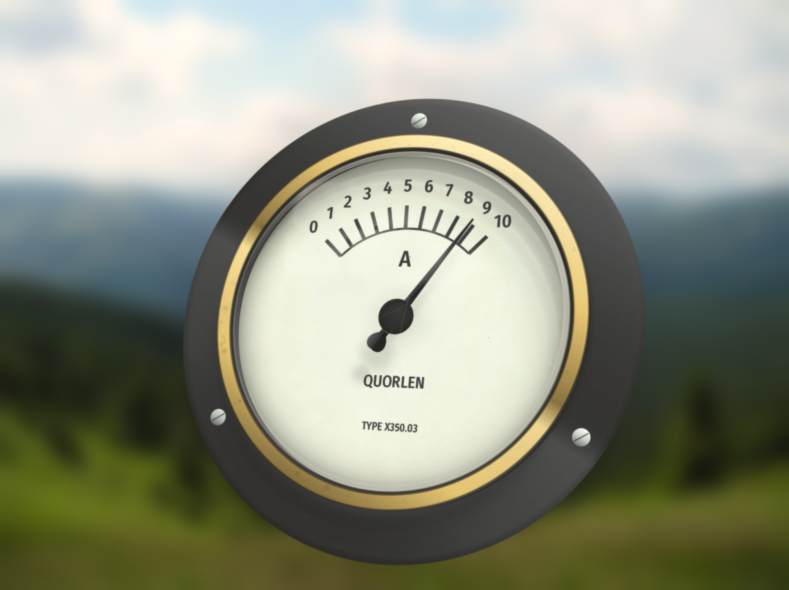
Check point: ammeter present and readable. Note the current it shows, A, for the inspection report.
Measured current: 9 A
